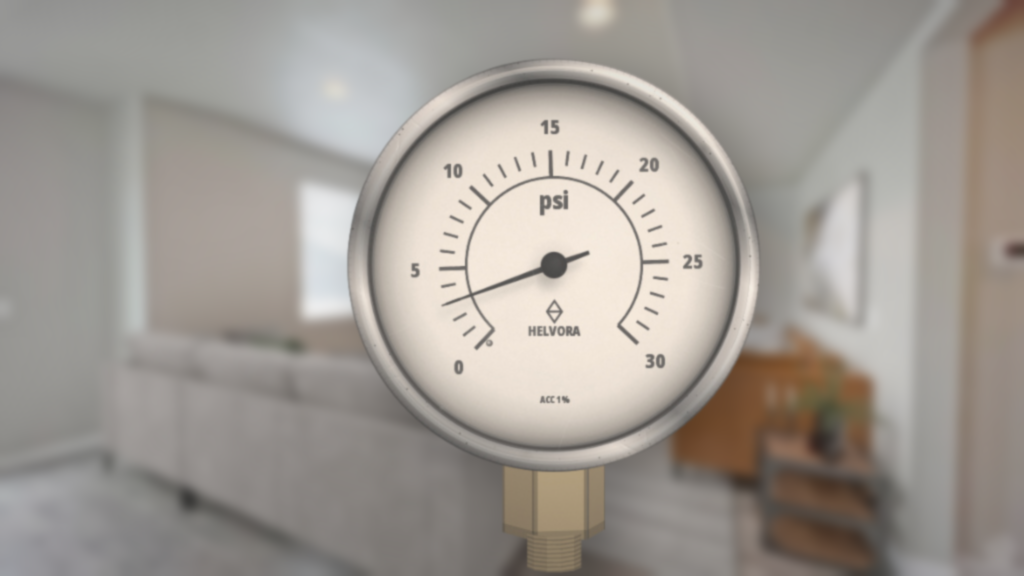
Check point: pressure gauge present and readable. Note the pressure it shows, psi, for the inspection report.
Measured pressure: 3 psi
